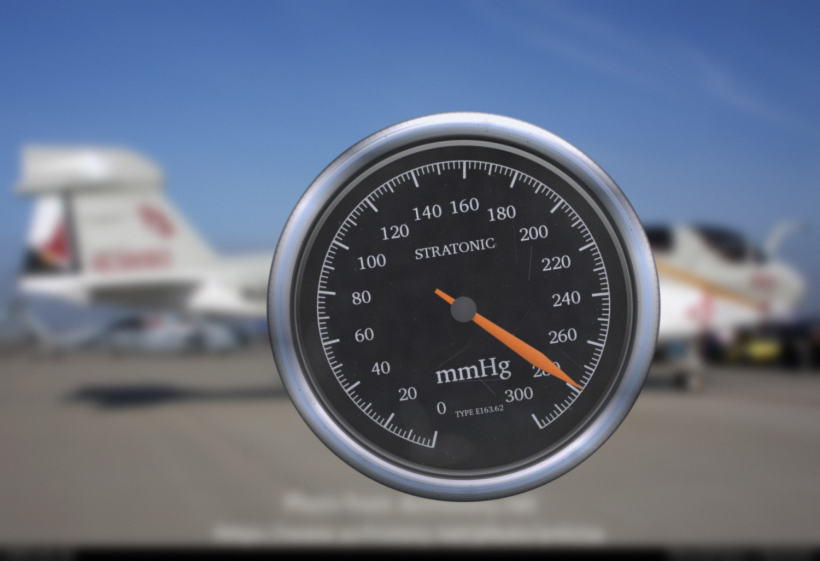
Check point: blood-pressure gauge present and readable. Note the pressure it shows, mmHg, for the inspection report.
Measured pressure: 278 mmHg
